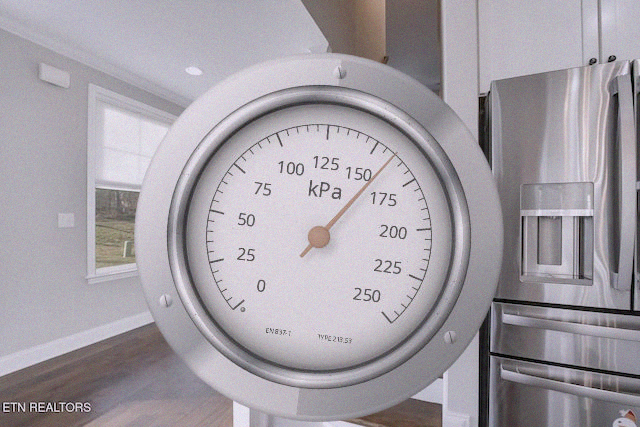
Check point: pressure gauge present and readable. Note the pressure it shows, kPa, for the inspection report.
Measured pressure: 160 kPa
